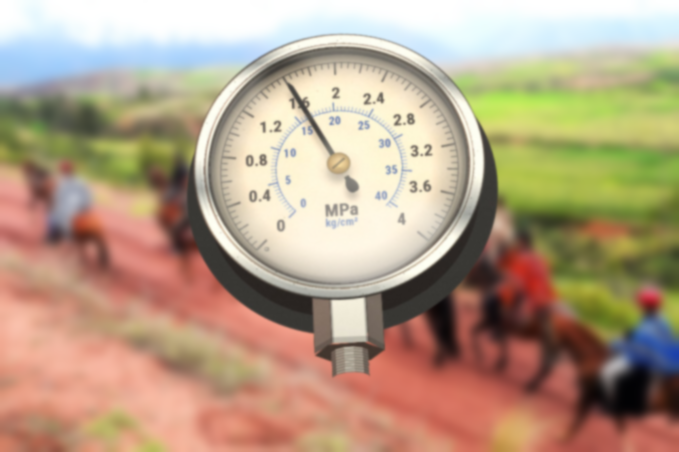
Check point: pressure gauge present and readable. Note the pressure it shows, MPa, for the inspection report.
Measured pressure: 1.6 MPa
